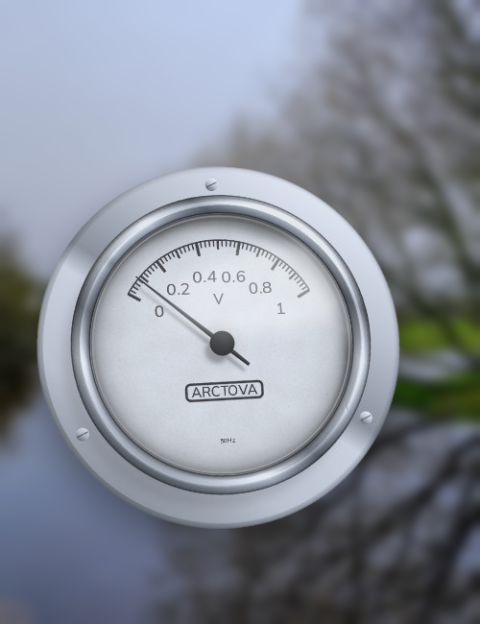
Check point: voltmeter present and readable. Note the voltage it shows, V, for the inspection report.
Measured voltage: 0.08 V
